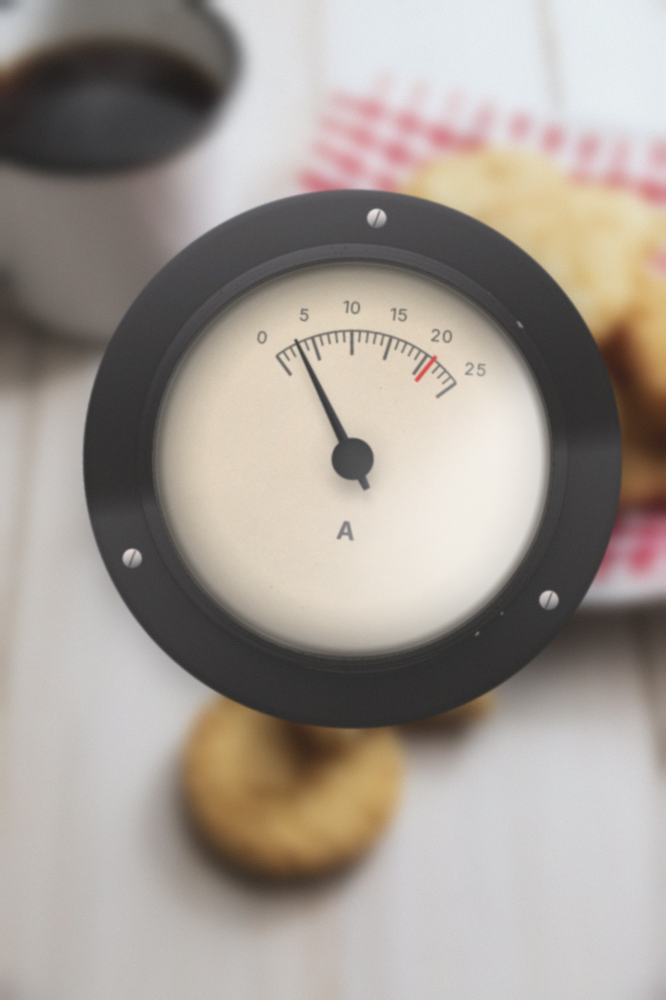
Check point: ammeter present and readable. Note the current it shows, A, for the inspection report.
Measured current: 3 A
